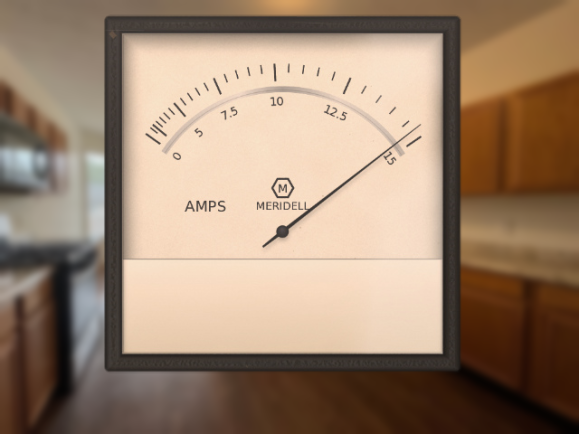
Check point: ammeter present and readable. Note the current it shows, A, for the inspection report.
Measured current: 14.75 A
